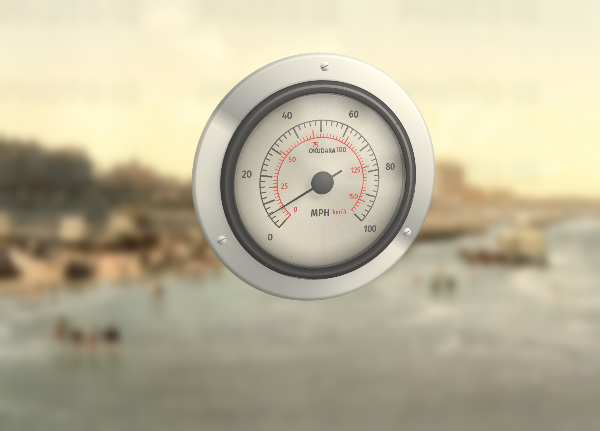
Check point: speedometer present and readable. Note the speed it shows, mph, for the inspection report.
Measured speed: 6 mph
